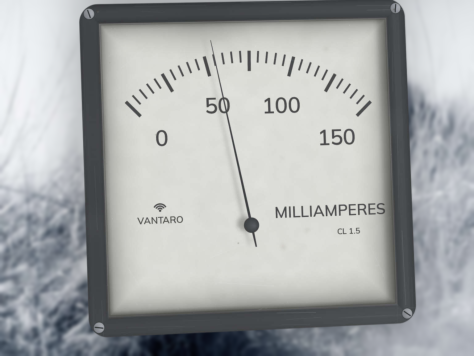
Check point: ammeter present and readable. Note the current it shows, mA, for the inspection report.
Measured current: 55 mA
